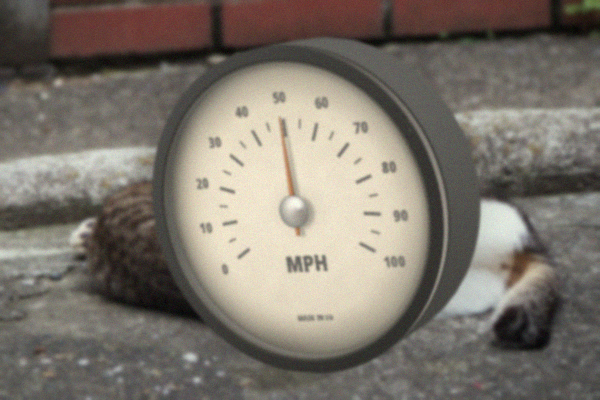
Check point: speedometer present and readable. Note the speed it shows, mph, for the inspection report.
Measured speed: 50 mph
